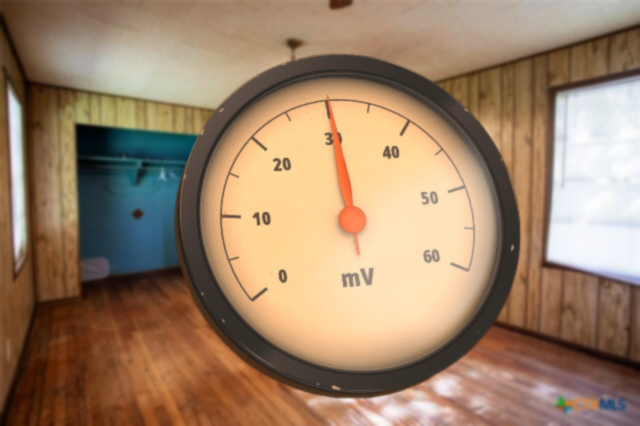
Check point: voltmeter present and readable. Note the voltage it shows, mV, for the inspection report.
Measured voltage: 30 mV
